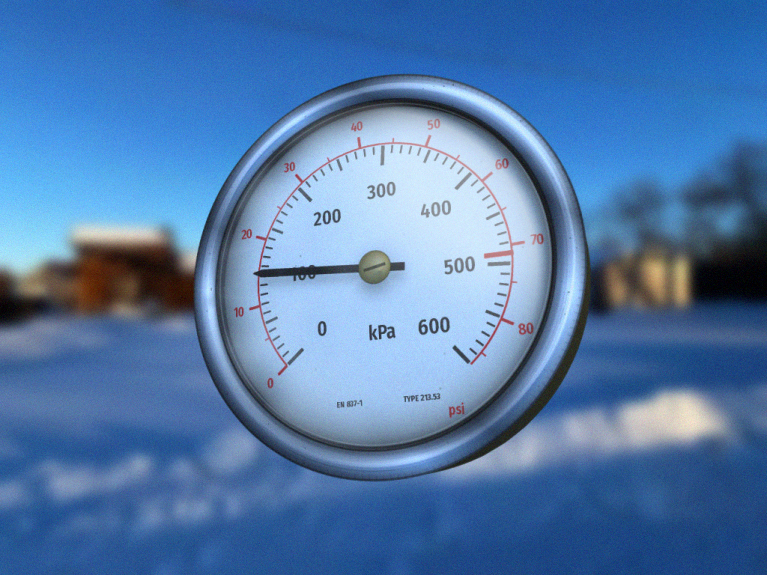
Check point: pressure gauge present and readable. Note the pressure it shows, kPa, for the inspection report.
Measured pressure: 100 kPa
